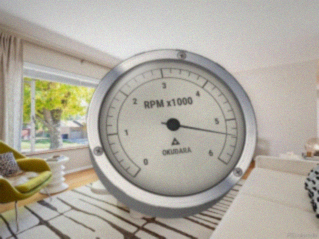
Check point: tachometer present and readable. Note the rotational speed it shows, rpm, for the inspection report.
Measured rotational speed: 5400 rpm
